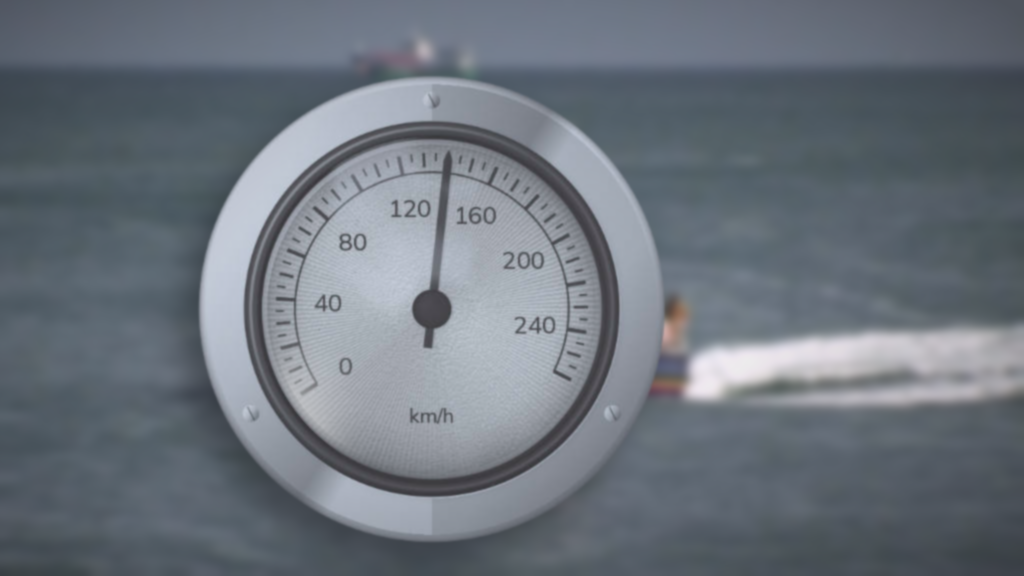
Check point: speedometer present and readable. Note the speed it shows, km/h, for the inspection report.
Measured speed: 140 km/h
